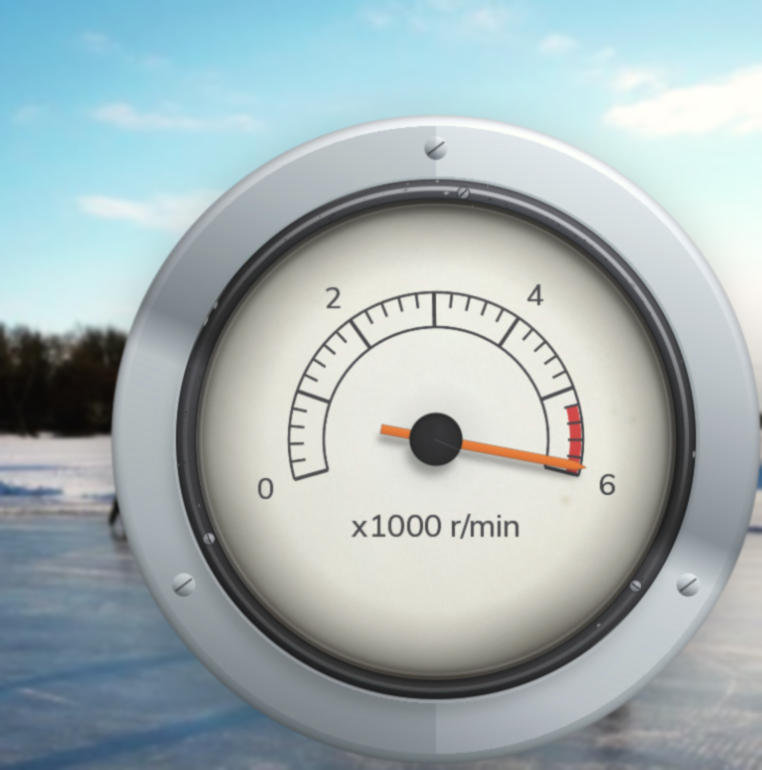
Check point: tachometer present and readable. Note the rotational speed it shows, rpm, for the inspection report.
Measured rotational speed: 5900 rpm
